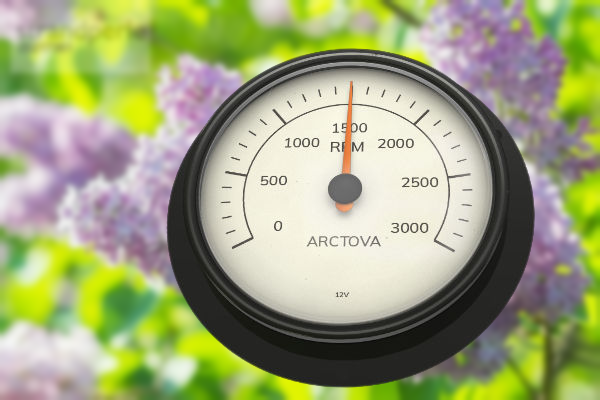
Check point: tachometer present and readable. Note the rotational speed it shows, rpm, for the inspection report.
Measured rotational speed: 1500 rpm
